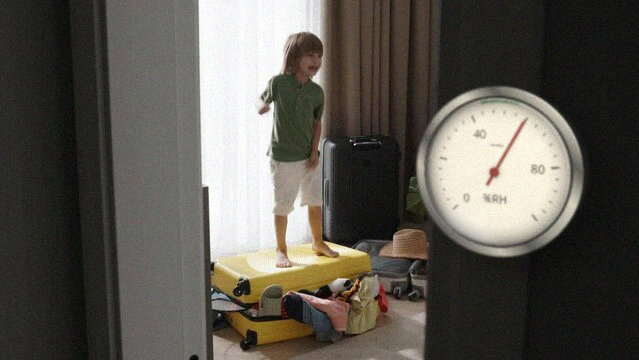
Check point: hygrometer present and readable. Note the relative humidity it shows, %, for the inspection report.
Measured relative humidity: 60 %
